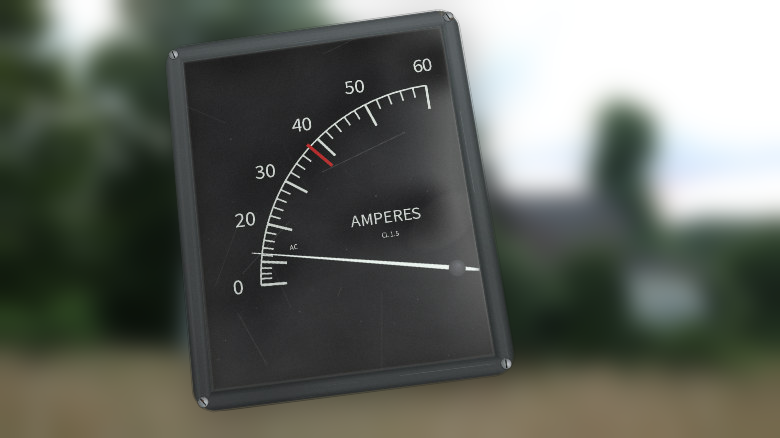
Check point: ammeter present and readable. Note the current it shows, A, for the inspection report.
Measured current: 12 A
